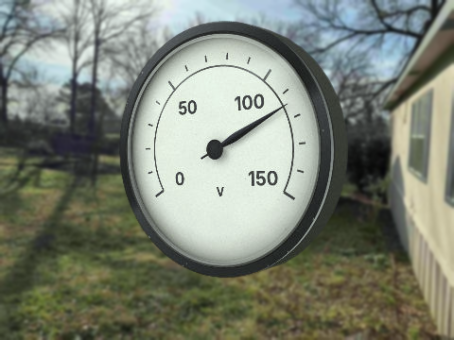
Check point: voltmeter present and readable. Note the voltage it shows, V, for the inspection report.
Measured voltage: 115 V
